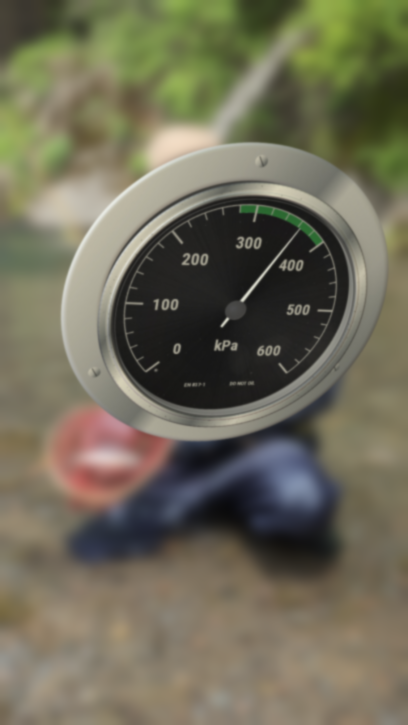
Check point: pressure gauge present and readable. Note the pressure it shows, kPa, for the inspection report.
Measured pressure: 360 kPa
